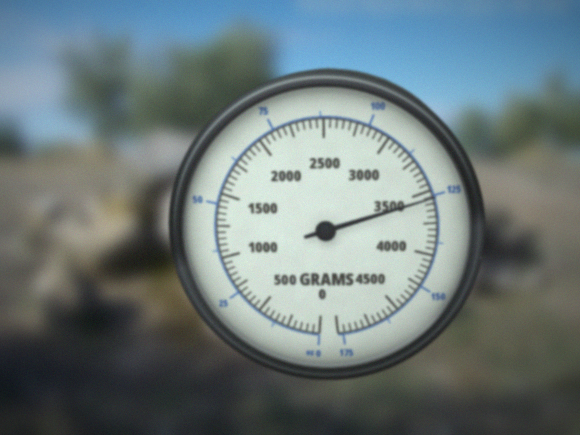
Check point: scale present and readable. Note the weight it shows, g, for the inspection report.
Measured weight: 3550 g
